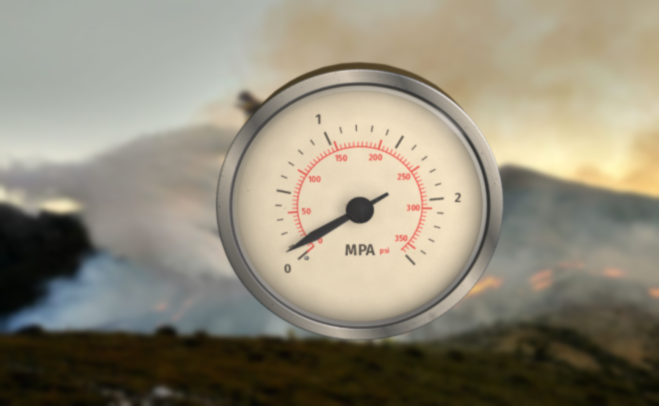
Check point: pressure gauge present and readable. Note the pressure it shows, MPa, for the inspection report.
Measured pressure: 0.1 MPa
